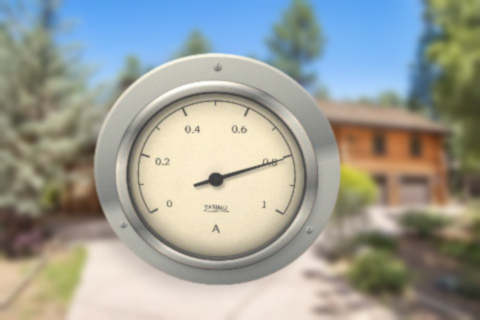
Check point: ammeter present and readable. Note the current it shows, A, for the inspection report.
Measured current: 0.8 A
